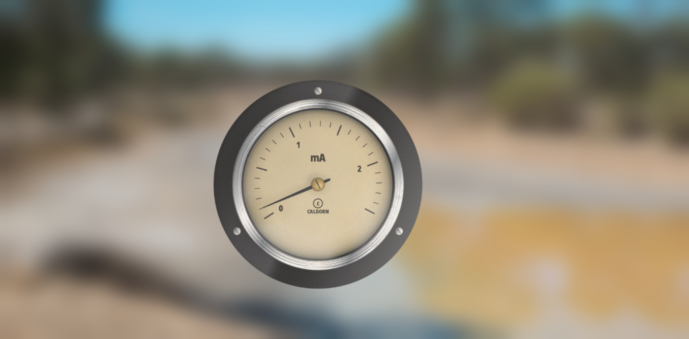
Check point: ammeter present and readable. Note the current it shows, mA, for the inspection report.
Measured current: 0.1 mA
